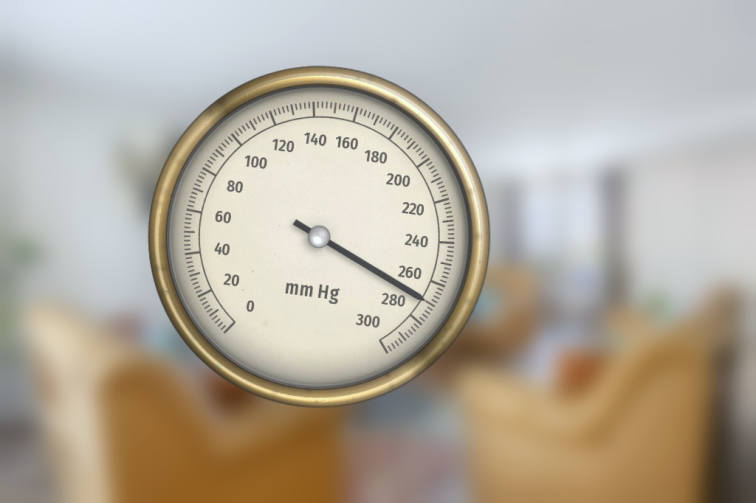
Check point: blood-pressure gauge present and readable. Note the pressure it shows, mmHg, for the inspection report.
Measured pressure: 270 mmHg
